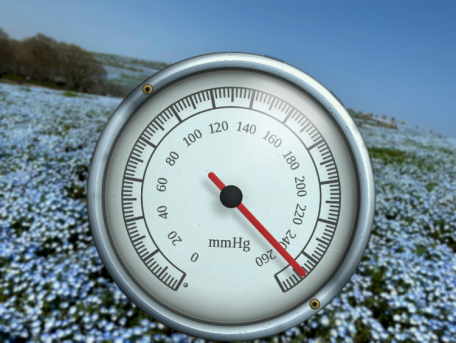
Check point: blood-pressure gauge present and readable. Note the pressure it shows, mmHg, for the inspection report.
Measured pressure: 248 mmHg
